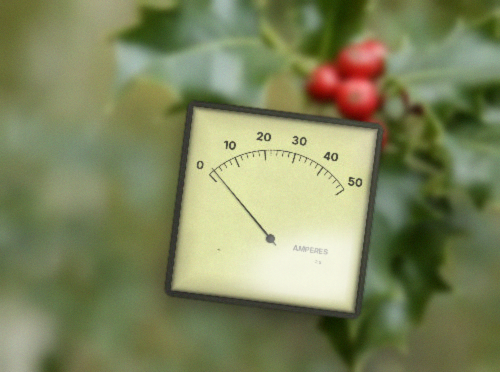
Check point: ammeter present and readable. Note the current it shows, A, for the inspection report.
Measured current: 2 A
